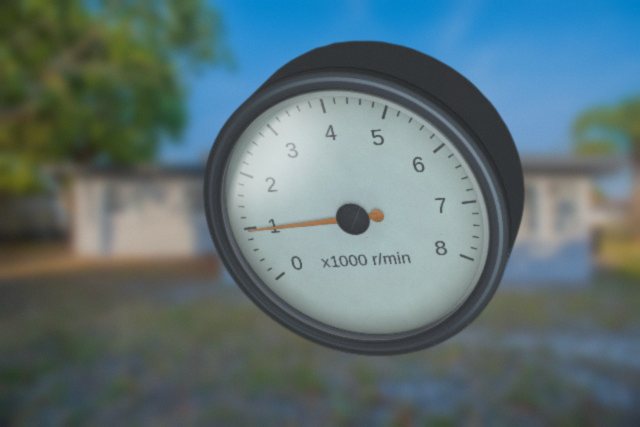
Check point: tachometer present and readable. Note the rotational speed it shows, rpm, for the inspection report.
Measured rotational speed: 1000 rpm
